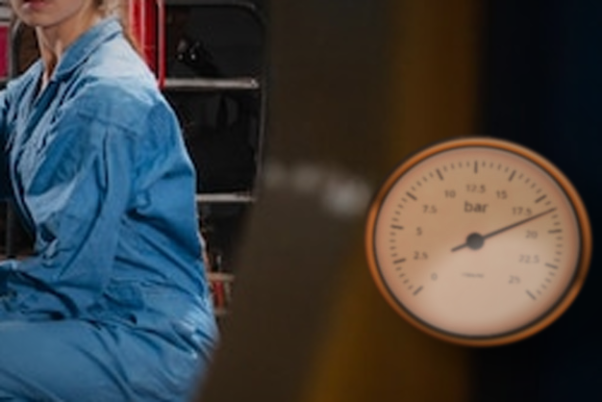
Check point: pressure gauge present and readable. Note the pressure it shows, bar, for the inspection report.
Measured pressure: 18.5 bar
